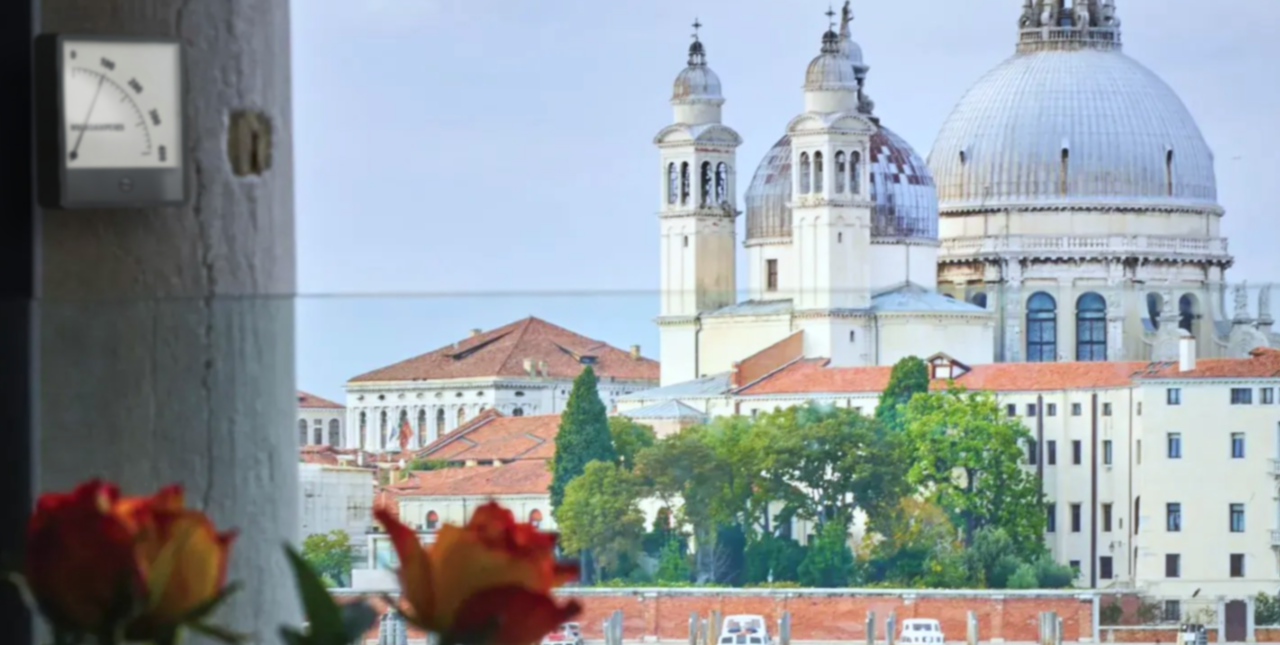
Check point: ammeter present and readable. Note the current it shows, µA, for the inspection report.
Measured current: 100 µA
